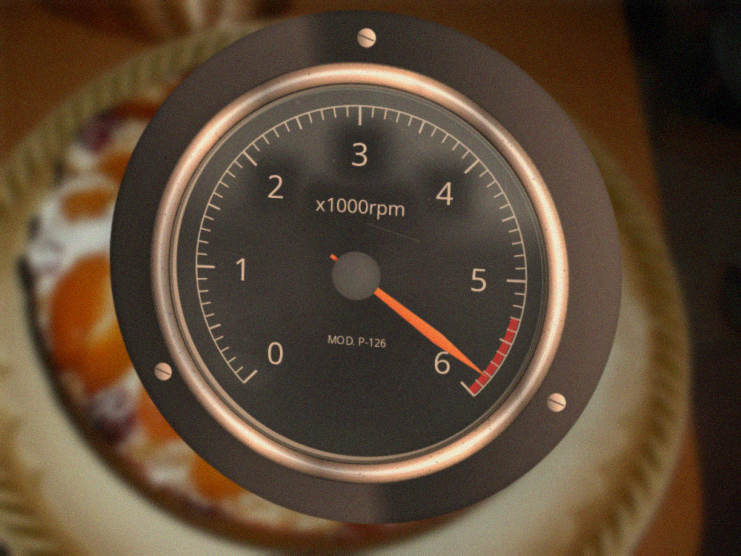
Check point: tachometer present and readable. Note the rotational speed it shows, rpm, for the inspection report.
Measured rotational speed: 5800 rpm
